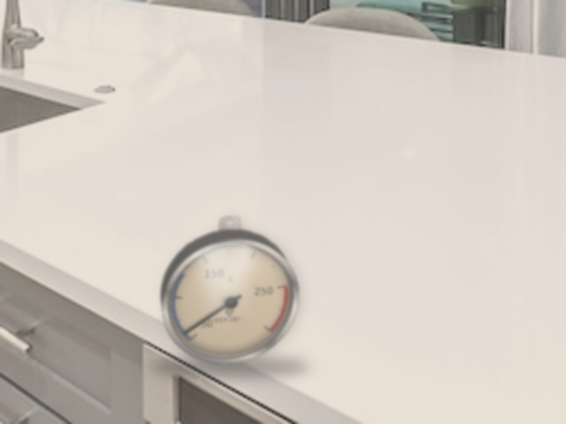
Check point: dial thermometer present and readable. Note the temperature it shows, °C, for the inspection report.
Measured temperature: 62.5 °C
